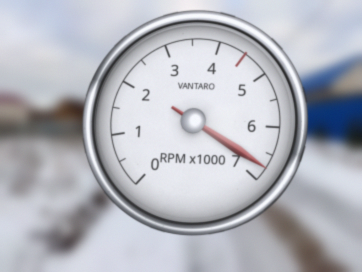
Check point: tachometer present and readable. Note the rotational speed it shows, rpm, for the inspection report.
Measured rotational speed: 6750 rpm
